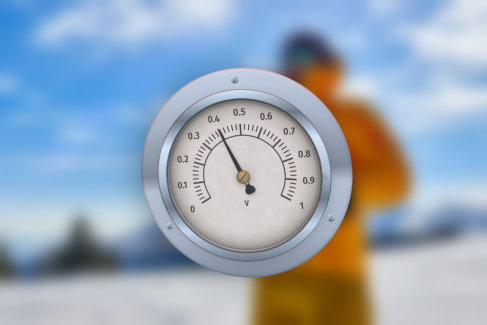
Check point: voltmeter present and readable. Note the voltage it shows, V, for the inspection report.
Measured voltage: 0.4 V
